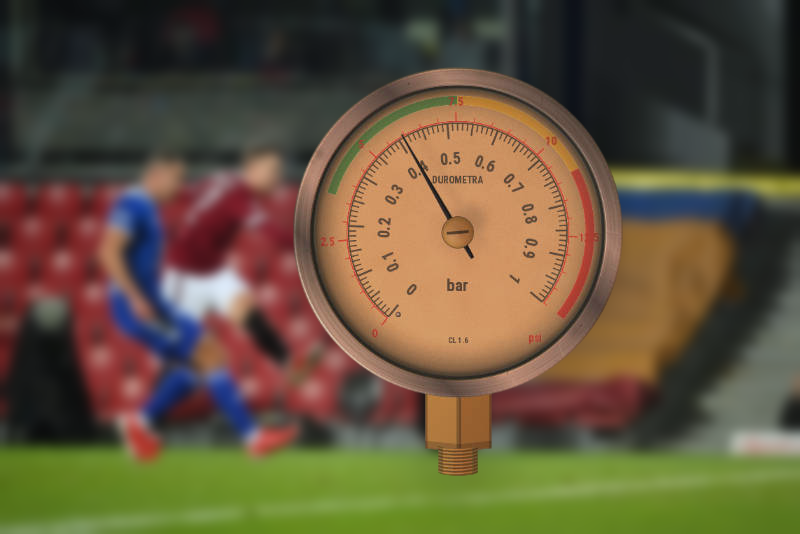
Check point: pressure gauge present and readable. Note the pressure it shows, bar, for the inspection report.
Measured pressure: 0.41 bar
